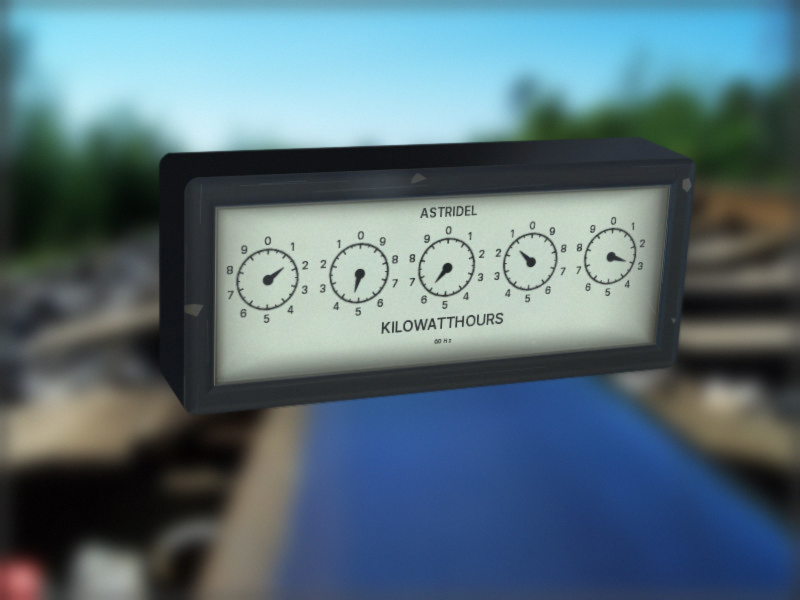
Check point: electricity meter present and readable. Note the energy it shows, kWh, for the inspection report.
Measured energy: 14613 kWh
